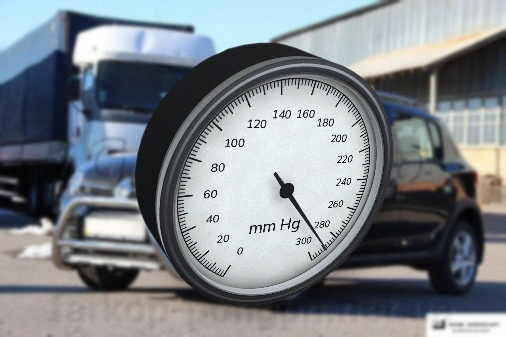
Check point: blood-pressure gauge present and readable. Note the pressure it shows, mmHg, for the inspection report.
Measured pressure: 290 mmHg
